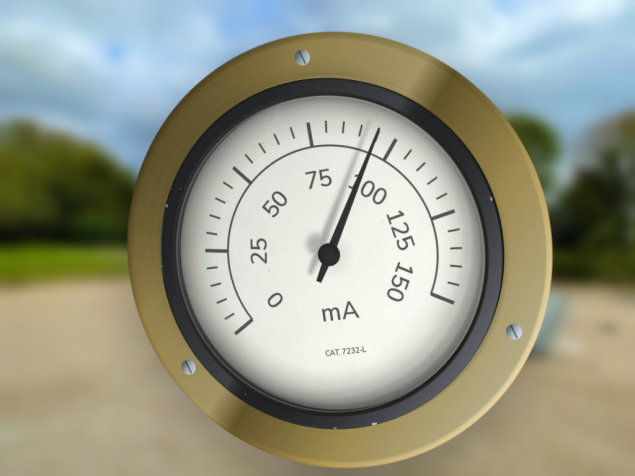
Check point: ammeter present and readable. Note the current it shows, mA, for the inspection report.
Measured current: 95 mA
